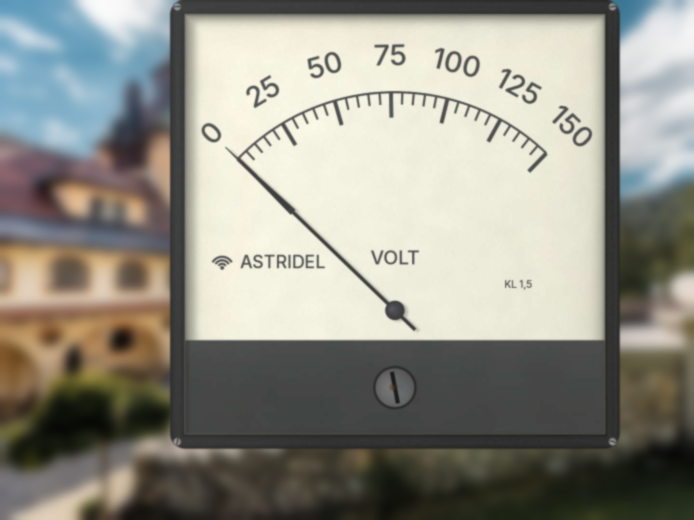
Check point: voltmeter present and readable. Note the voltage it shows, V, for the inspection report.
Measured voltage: 0 V
